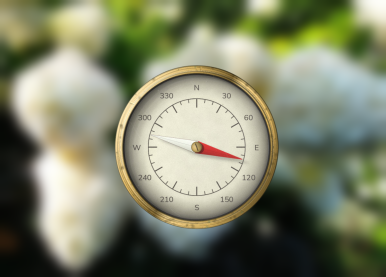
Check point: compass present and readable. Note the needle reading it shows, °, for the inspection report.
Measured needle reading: 105 °
